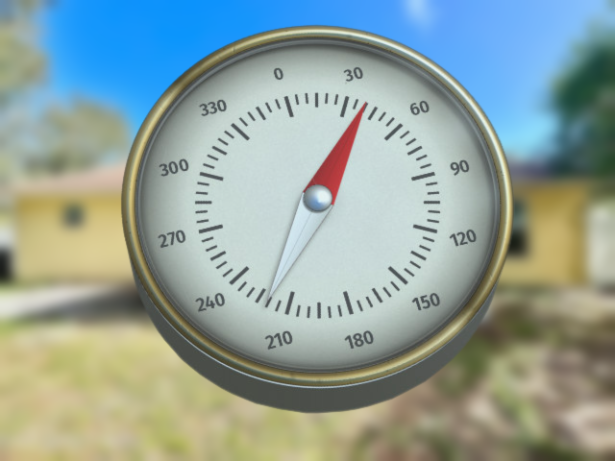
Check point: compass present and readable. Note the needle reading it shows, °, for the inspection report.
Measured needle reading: 40 °
